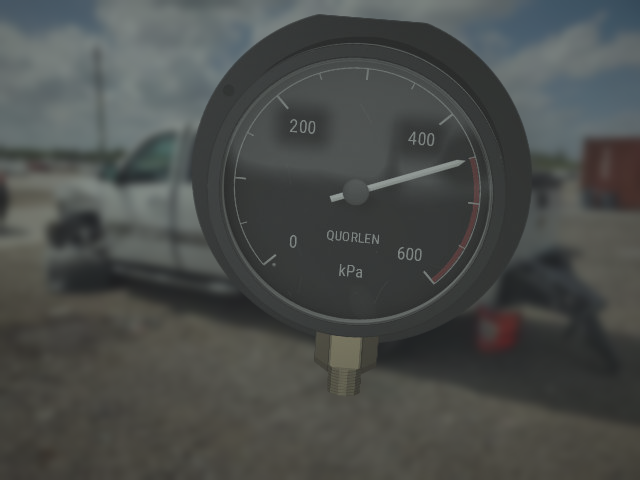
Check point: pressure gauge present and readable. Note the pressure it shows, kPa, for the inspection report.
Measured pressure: 450 kPa
